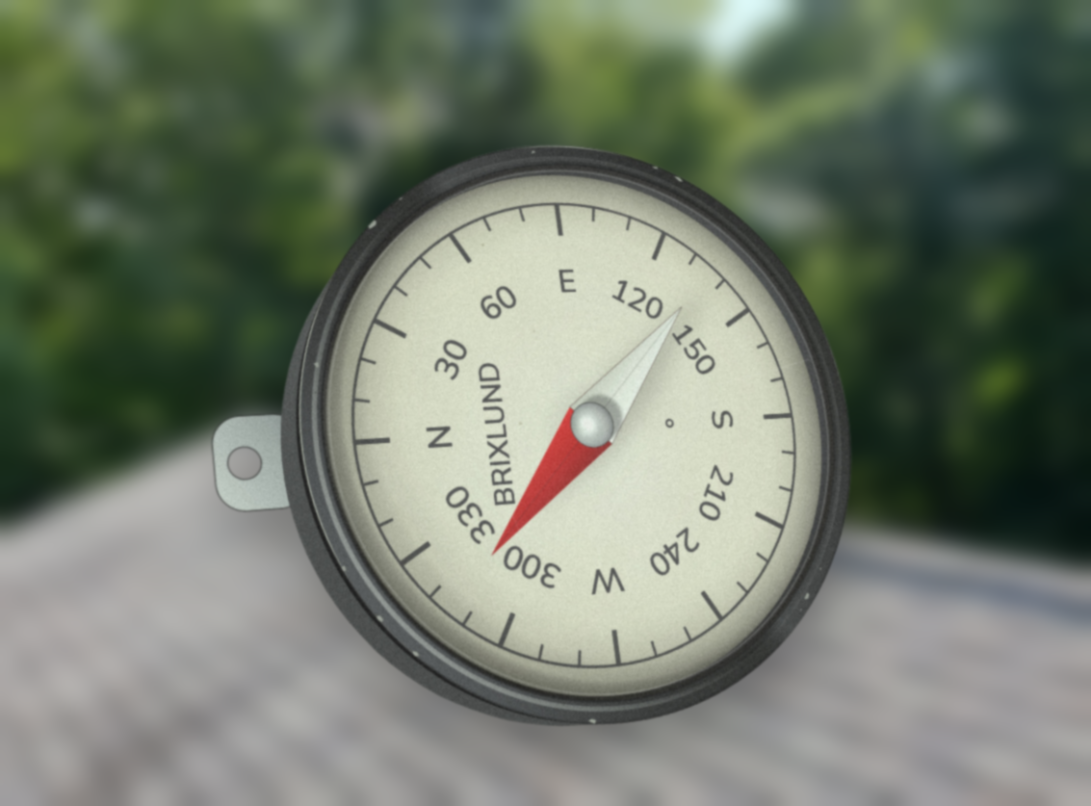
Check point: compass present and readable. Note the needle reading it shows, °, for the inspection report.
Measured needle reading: 315 °
